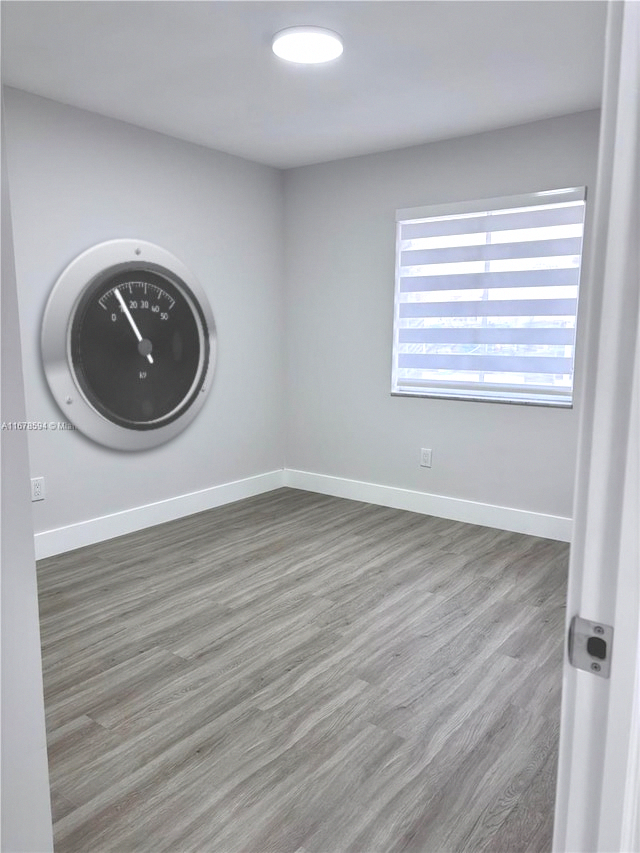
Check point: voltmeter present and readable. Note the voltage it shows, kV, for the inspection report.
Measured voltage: 10 kV
